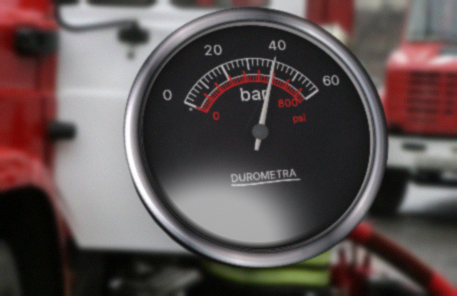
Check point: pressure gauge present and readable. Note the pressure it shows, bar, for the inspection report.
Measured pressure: 40 bar
